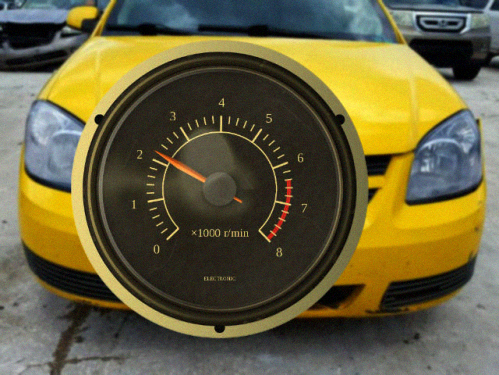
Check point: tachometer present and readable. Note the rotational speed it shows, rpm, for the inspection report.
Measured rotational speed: 2200 rpm
